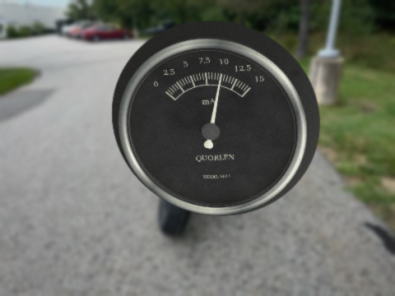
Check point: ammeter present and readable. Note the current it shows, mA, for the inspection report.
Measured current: 10 mA
